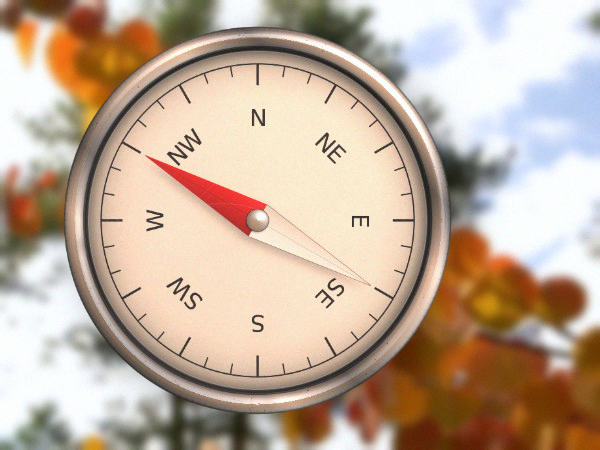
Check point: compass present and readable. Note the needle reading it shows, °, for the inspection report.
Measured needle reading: 300 °
